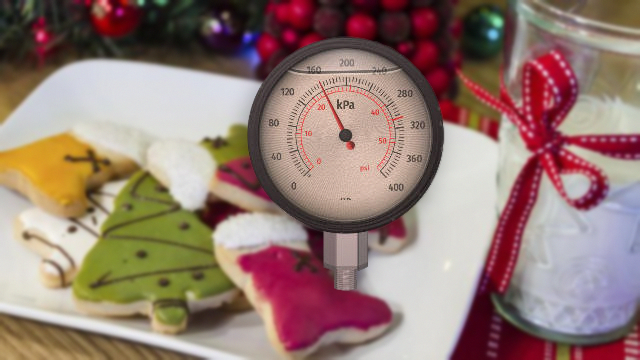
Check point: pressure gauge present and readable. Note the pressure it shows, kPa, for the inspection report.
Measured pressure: 160 kPa
